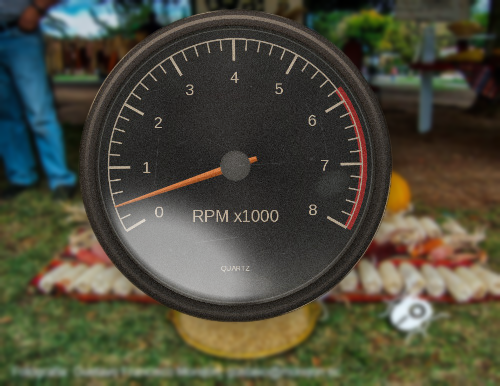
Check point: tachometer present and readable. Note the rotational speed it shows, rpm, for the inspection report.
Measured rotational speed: 400 rpm
